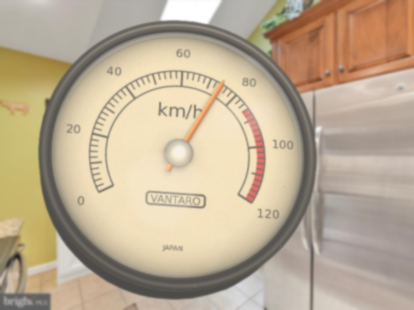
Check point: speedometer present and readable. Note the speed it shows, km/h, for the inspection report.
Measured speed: 74 km/h
